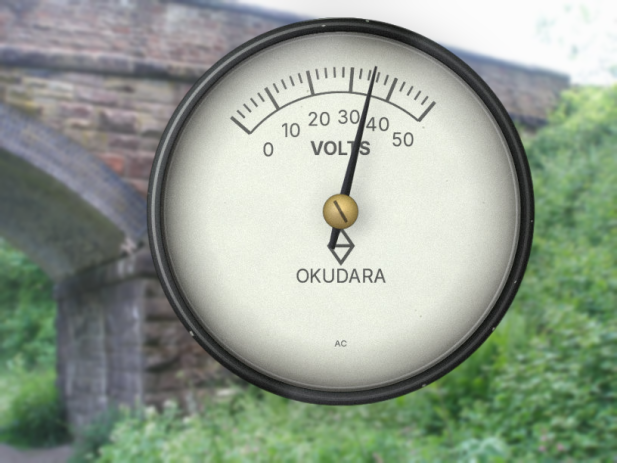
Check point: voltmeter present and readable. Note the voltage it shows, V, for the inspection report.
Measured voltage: 35 V
